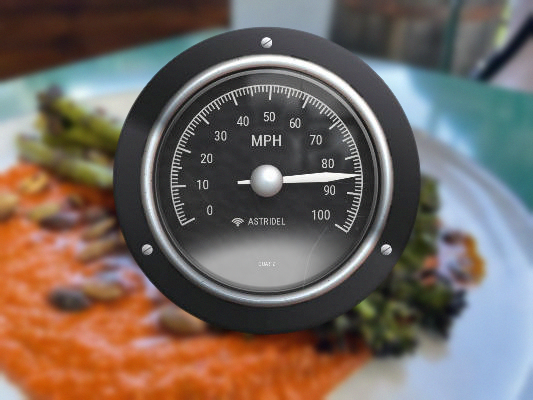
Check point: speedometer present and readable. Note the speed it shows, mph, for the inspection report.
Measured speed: 85 mph
